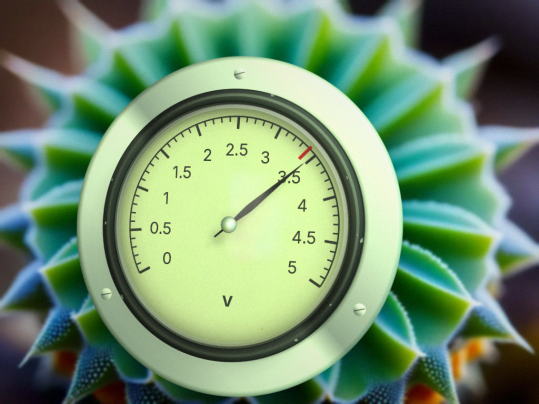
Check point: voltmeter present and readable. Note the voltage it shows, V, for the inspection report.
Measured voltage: 3.5 V
